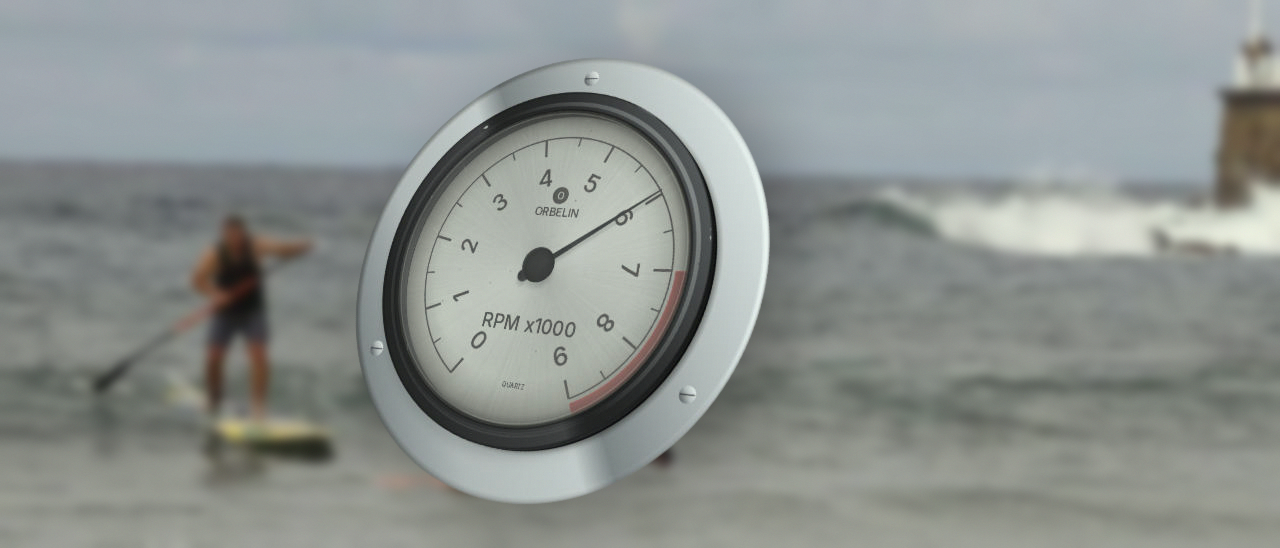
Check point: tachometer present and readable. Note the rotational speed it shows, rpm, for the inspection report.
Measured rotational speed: 6000 rpm
